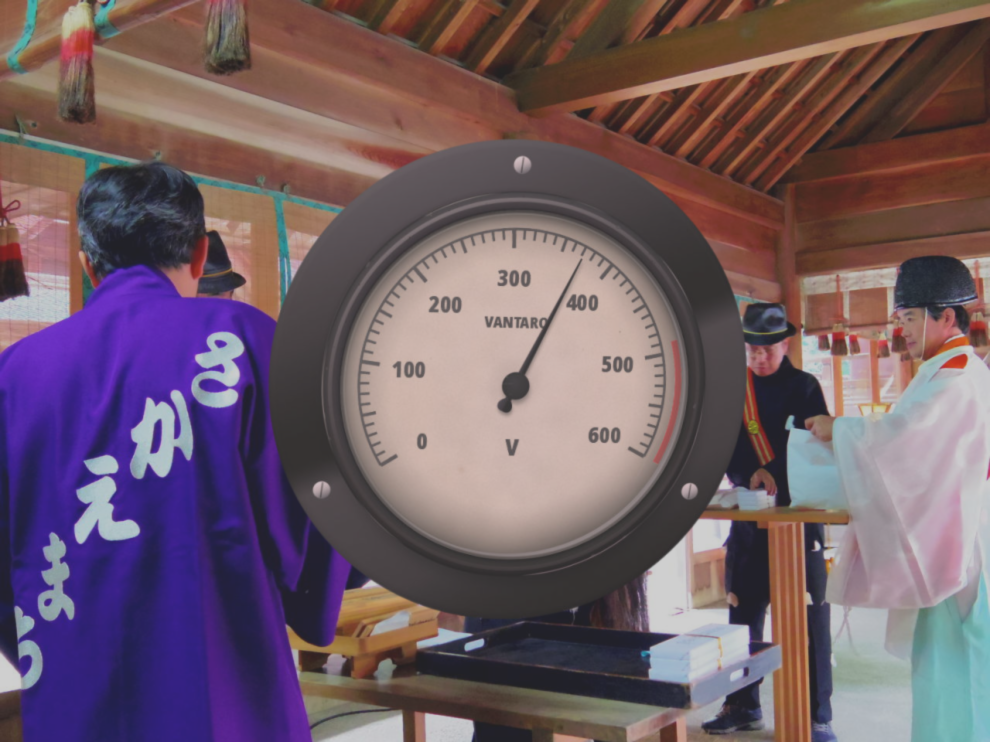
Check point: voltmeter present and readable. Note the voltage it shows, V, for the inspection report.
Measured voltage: 370 V
